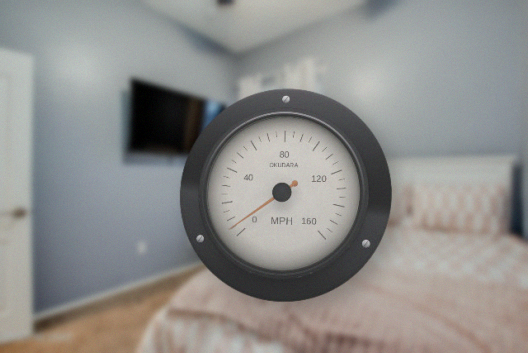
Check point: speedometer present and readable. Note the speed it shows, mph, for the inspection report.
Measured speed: 5 mph
